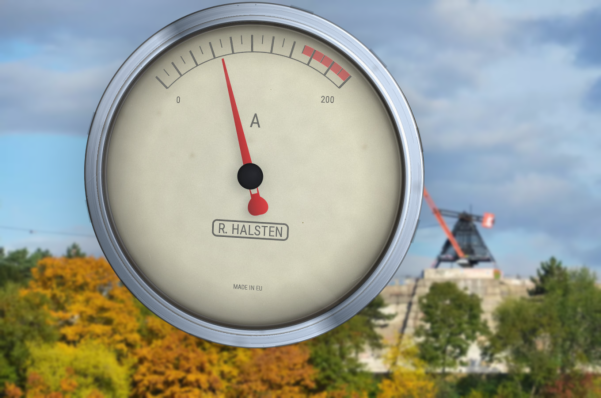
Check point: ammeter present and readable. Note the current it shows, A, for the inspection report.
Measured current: 70 A
